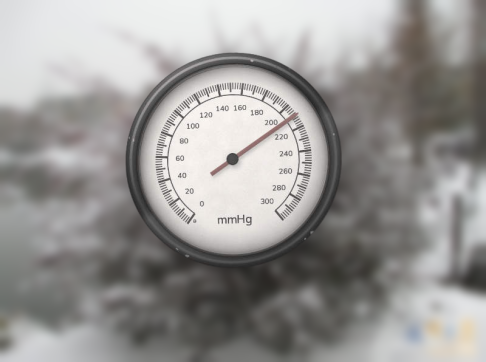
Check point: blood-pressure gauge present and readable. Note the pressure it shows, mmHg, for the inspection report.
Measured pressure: 210 mmHg
